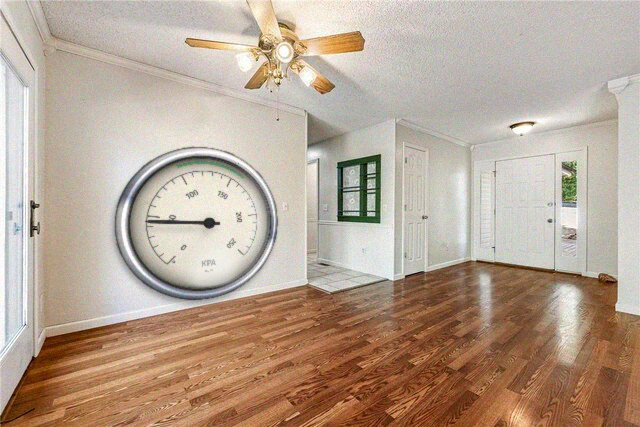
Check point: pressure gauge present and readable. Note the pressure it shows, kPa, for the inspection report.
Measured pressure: 45 kPa
